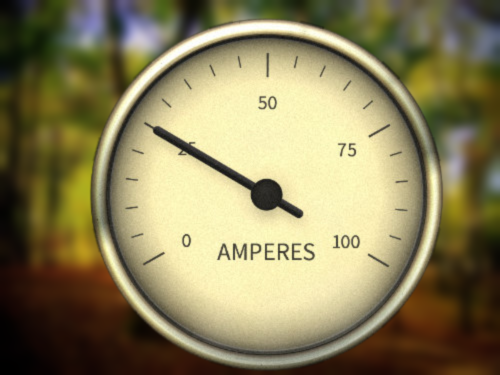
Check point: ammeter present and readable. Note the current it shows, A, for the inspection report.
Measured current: 25 A
